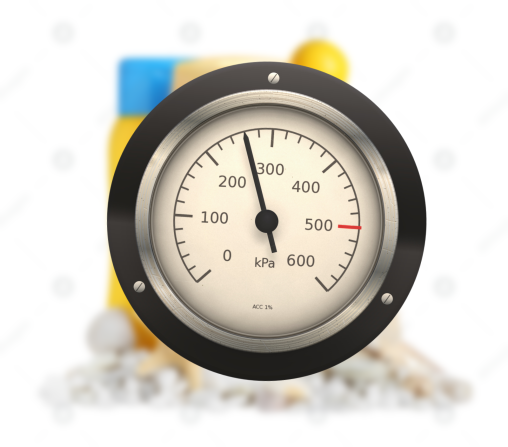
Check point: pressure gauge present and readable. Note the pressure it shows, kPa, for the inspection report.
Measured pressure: 260 kPa
